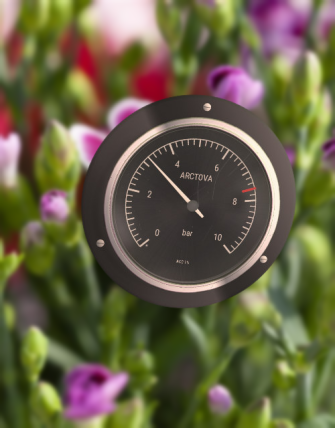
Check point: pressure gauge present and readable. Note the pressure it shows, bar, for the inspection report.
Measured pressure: 3.2 bar
